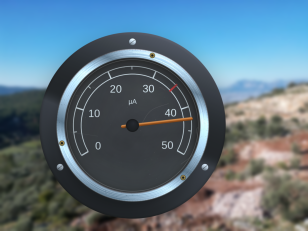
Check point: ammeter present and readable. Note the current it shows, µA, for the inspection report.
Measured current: 42.5 µA
